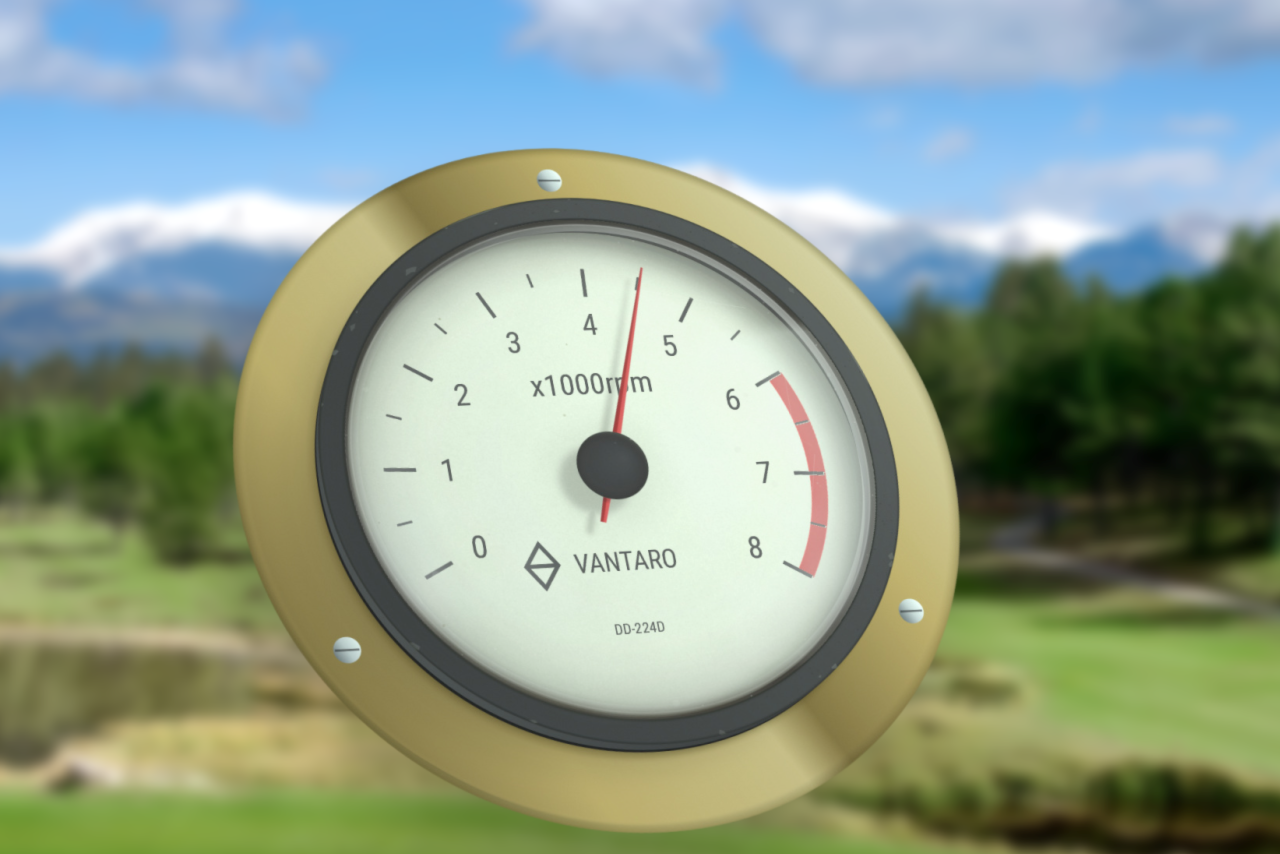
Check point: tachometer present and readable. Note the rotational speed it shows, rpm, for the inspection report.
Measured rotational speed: 4500 rpm
